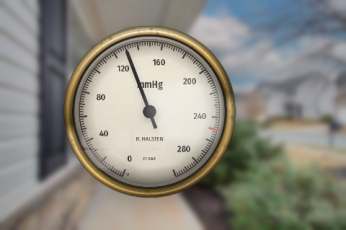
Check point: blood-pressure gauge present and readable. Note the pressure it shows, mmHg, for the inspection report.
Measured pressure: 130 mmHg
